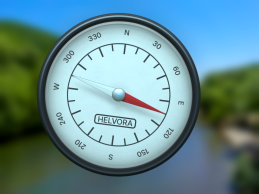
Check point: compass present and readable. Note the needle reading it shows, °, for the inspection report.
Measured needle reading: 105 °
